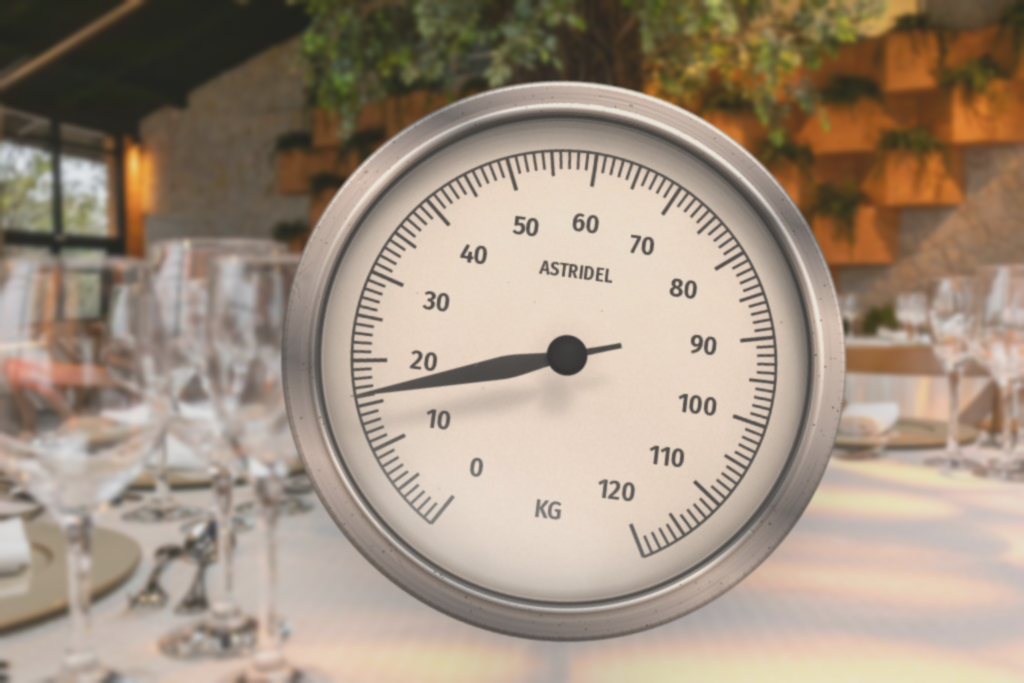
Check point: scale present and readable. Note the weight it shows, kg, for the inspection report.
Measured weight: 16 kg
